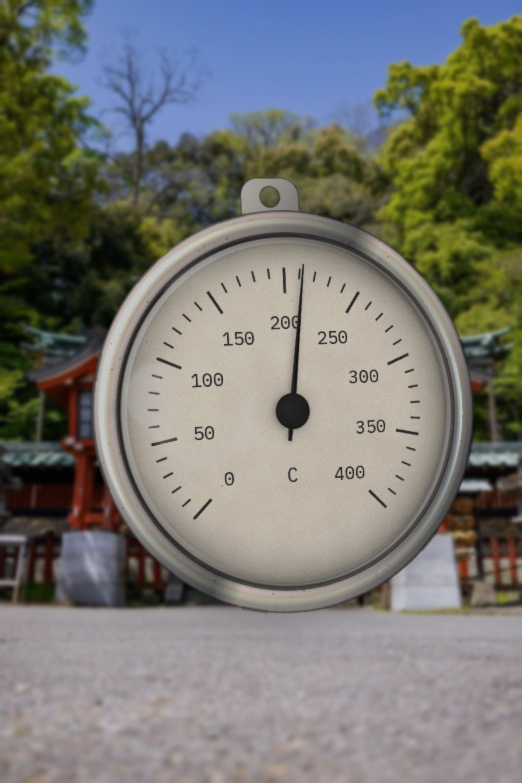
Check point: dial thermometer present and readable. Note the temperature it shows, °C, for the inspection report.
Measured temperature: 210 °C
